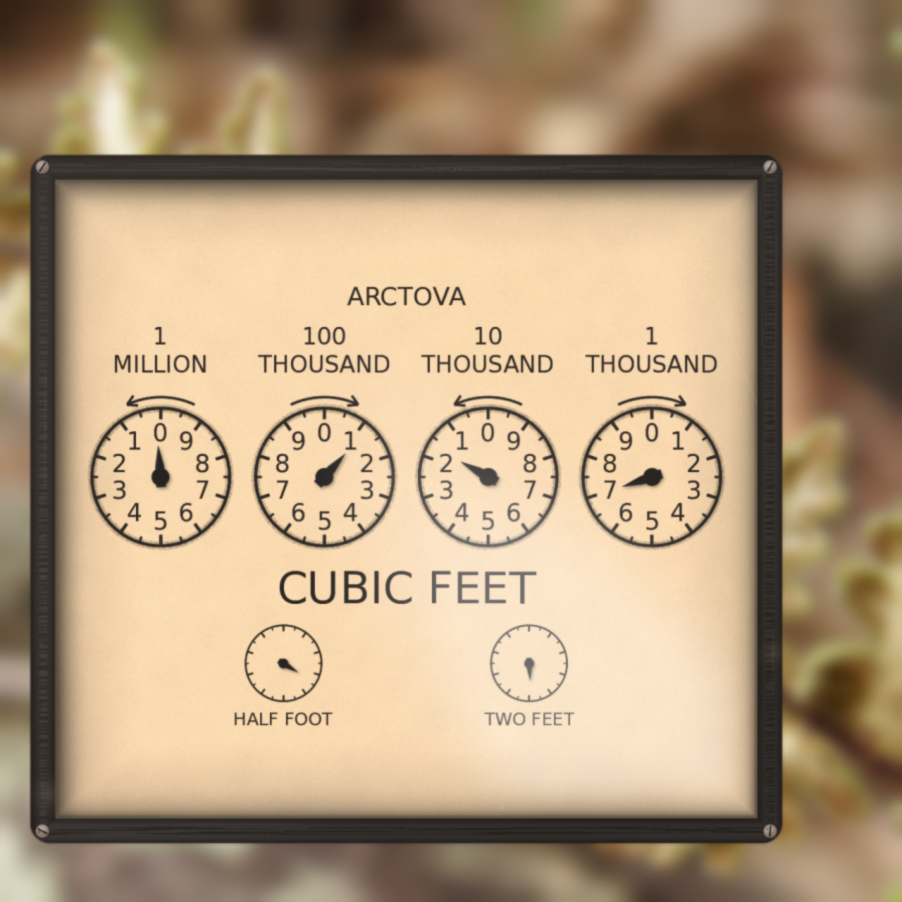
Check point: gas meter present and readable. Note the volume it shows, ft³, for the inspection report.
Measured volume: 11700 ft³
